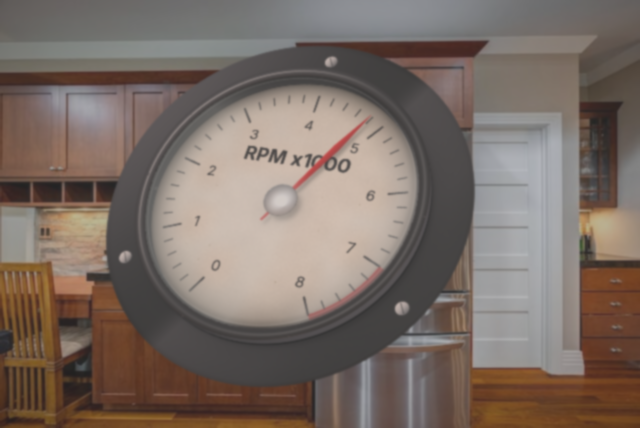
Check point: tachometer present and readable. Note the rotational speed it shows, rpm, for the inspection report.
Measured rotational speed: 4800 rpm
